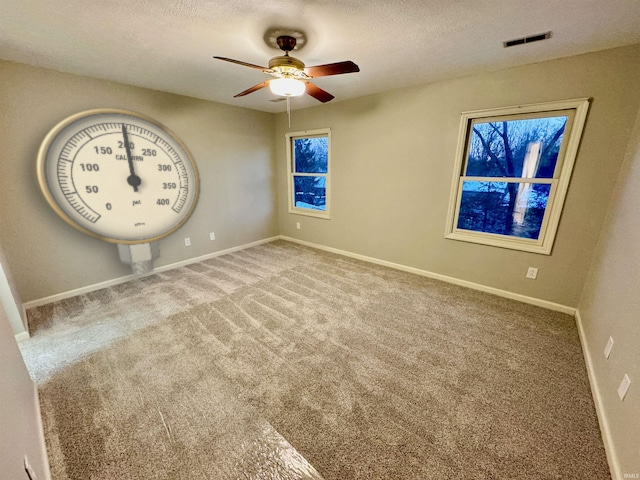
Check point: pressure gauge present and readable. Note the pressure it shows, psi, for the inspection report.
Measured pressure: 200 psi
